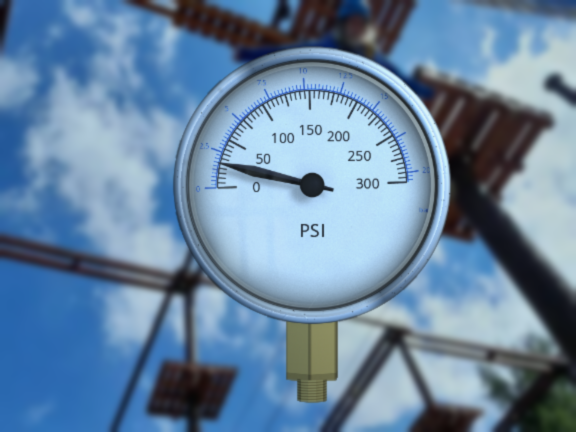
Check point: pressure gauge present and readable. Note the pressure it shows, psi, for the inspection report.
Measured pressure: 25 psi
